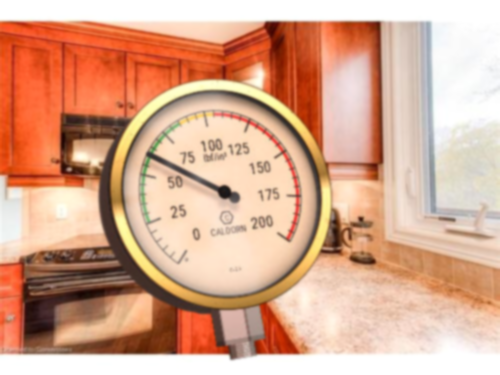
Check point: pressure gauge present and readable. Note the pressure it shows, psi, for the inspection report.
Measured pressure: 60 psi
